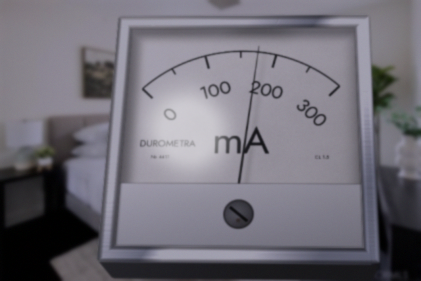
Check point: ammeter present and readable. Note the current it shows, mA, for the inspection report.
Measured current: 175 mA
